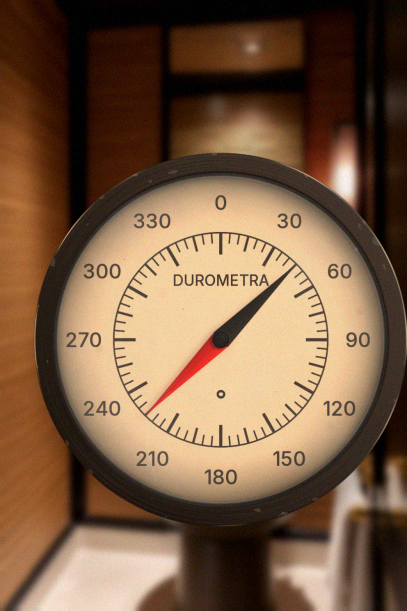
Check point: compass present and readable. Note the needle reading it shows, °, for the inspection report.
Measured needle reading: 225 °
